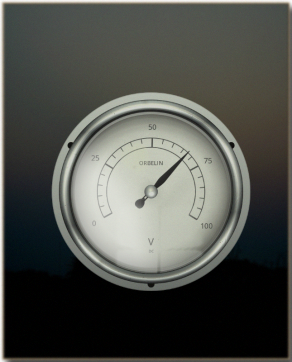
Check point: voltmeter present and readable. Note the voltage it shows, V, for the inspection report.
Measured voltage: 67.5 V
